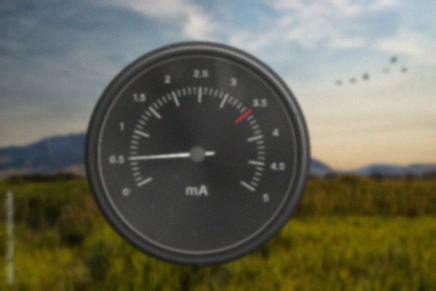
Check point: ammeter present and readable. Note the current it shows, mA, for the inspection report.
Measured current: 0.5 mA
